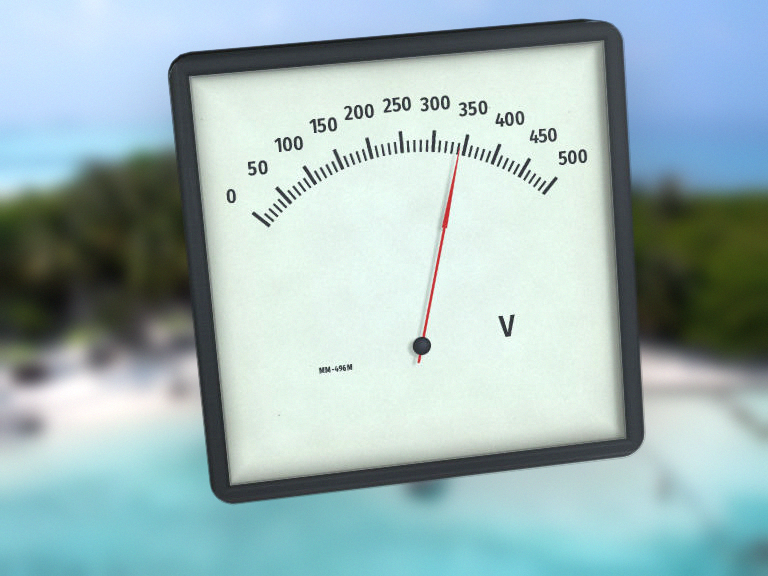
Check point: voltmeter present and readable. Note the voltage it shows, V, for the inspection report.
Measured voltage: 340 V
